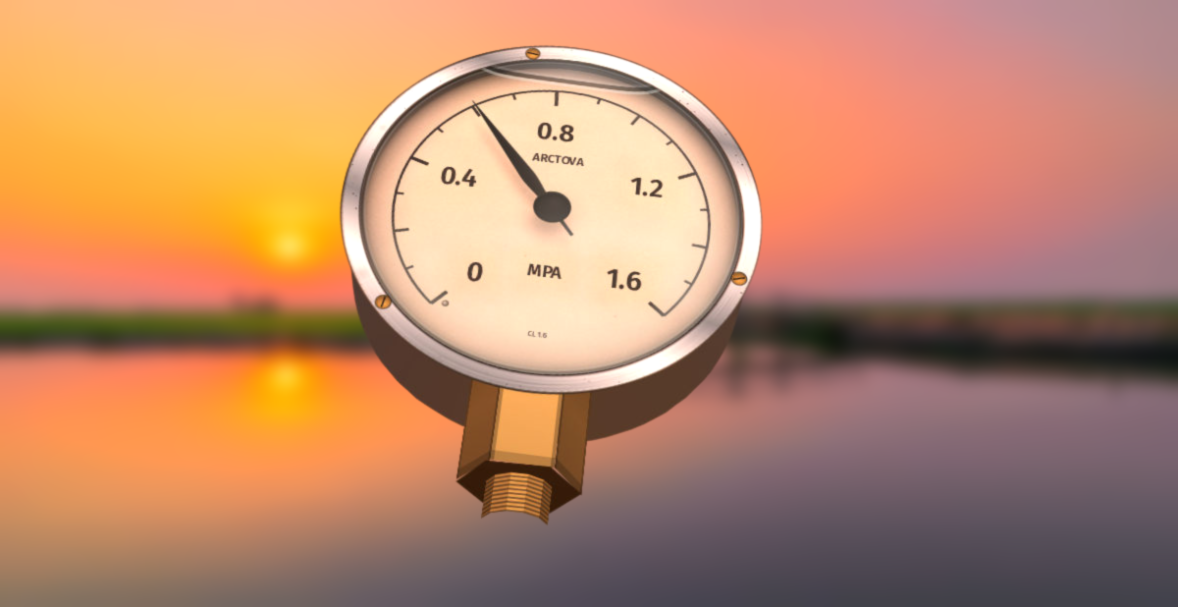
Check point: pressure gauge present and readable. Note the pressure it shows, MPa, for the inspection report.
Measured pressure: 0.6 MPa
